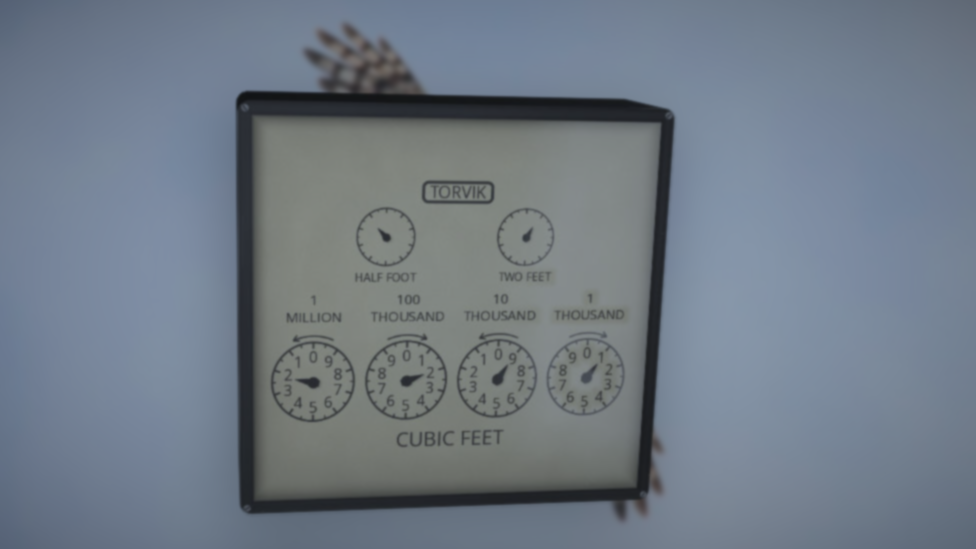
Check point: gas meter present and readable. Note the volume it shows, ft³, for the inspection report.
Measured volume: 219100 ft³
